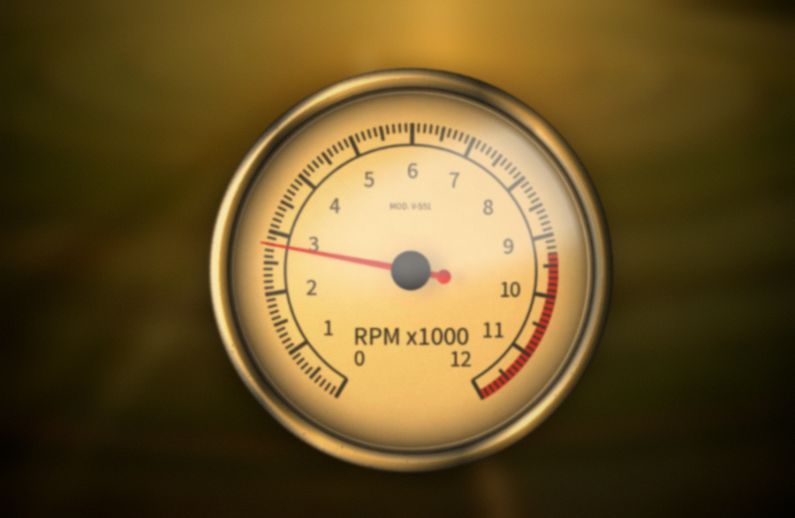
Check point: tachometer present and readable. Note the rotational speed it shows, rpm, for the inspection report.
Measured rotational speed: 2800 rpm
